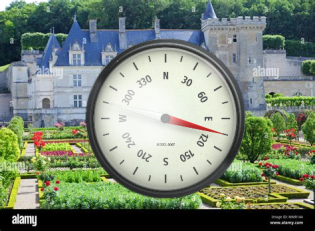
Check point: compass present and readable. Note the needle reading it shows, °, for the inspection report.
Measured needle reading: 105 °
